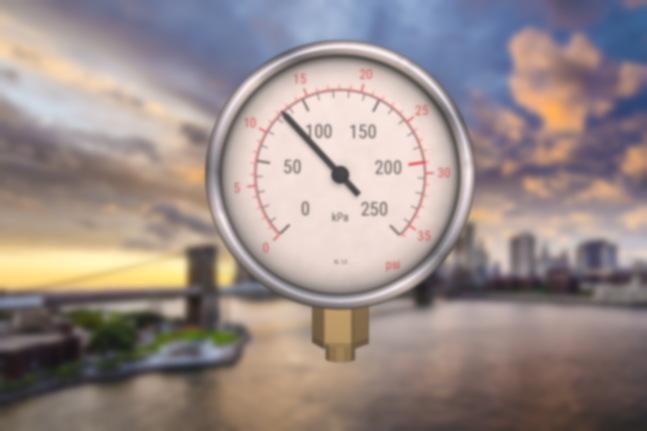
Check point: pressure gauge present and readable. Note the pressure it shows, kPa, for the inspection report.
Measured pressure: 85 kPa
